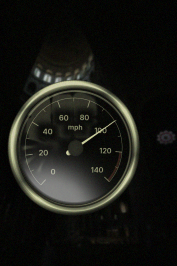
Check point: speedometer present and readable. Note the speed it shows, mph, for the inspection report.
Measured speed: 100 mph
